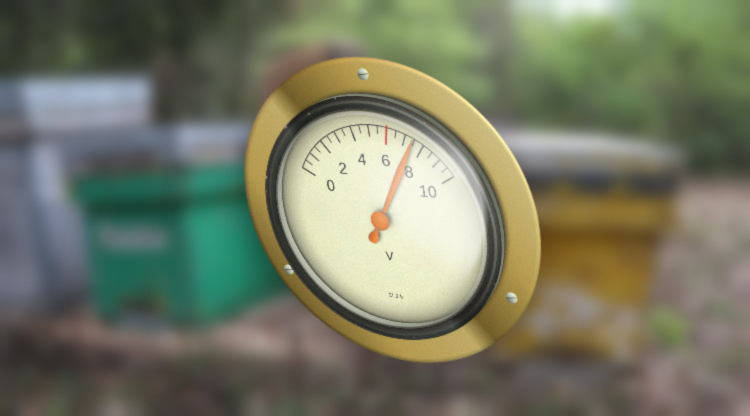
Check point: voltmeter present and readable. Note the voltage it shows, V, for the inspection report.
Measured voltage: 7.5 V
